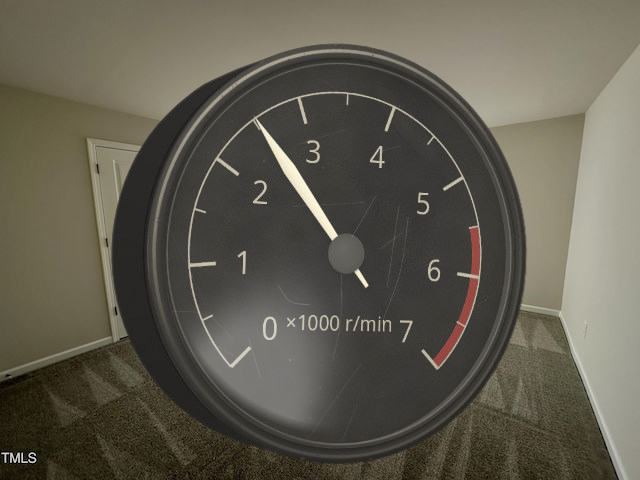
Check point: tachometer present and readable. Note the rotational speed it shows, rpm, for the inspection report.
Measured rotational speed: 2500 rpm
